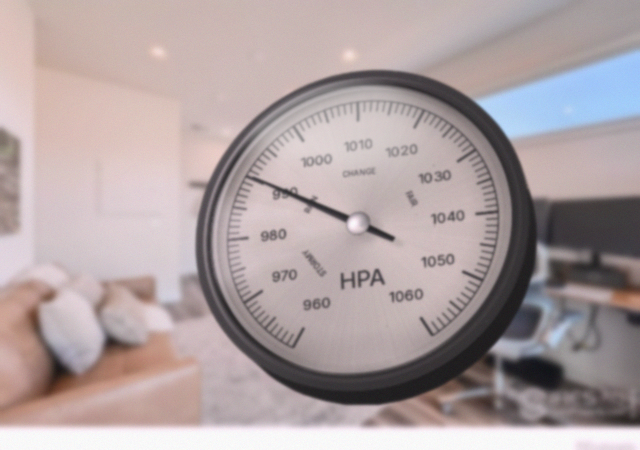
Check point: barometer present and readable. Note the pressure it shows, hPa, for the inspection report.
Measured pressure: 990 hPa
